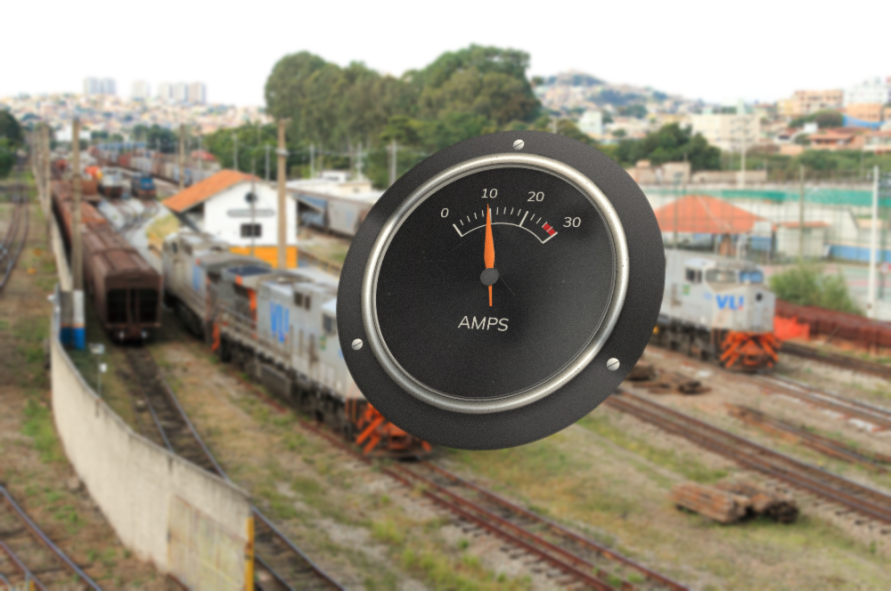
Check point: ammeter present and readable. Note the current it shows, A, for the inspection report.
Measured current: 10 A
